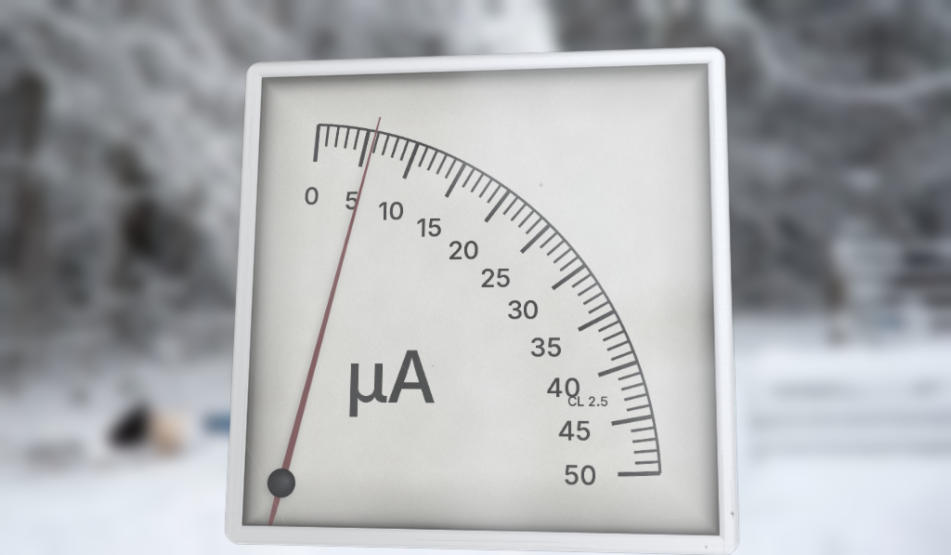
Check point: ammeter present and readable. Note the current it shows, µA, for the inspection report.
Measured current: 6 µA
